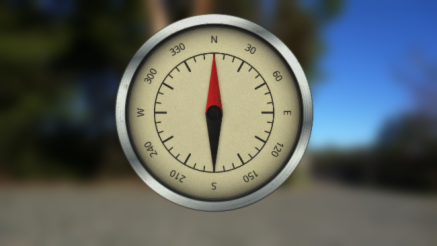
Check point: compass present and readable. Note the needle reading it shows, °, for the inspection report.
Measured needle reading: 0 °
